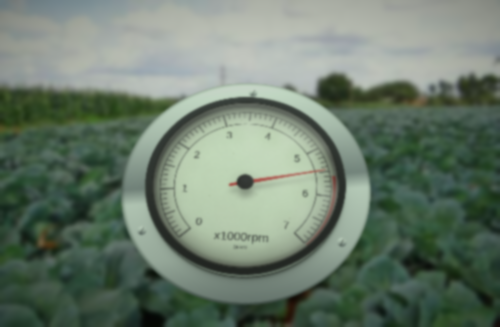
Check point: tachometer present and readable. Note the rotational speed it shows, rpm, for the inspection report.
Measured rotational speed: 5500 rpm
